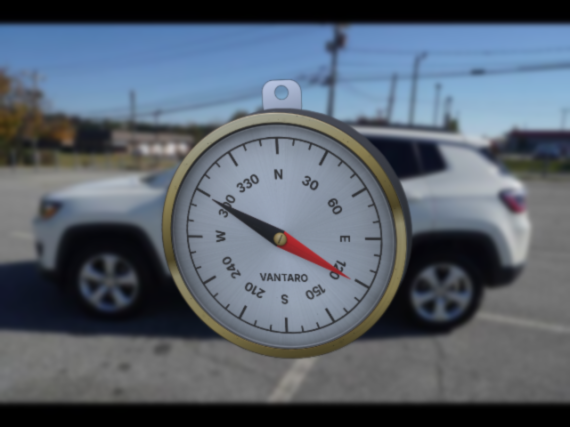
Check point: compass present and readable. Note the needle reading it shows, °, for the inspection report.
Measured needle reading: 120 °
